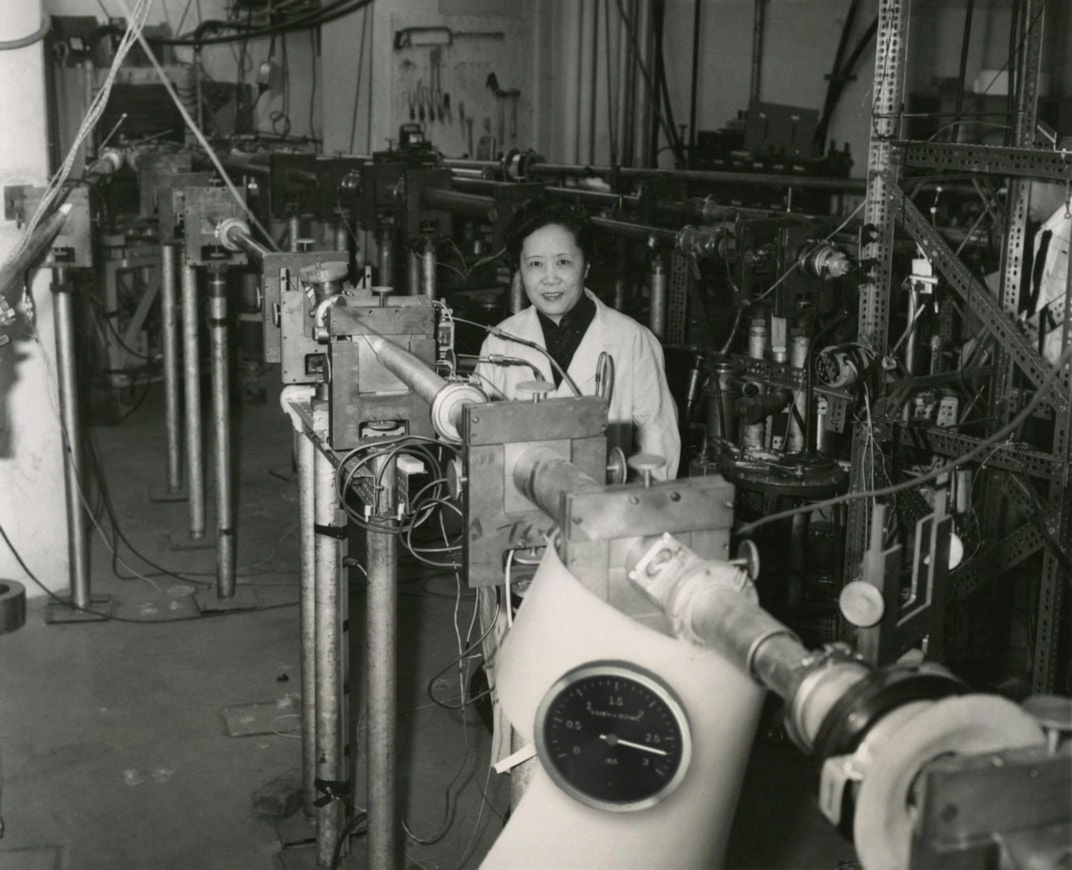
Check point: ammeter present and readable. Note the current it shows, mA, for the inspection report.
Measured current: 2.7 mA
